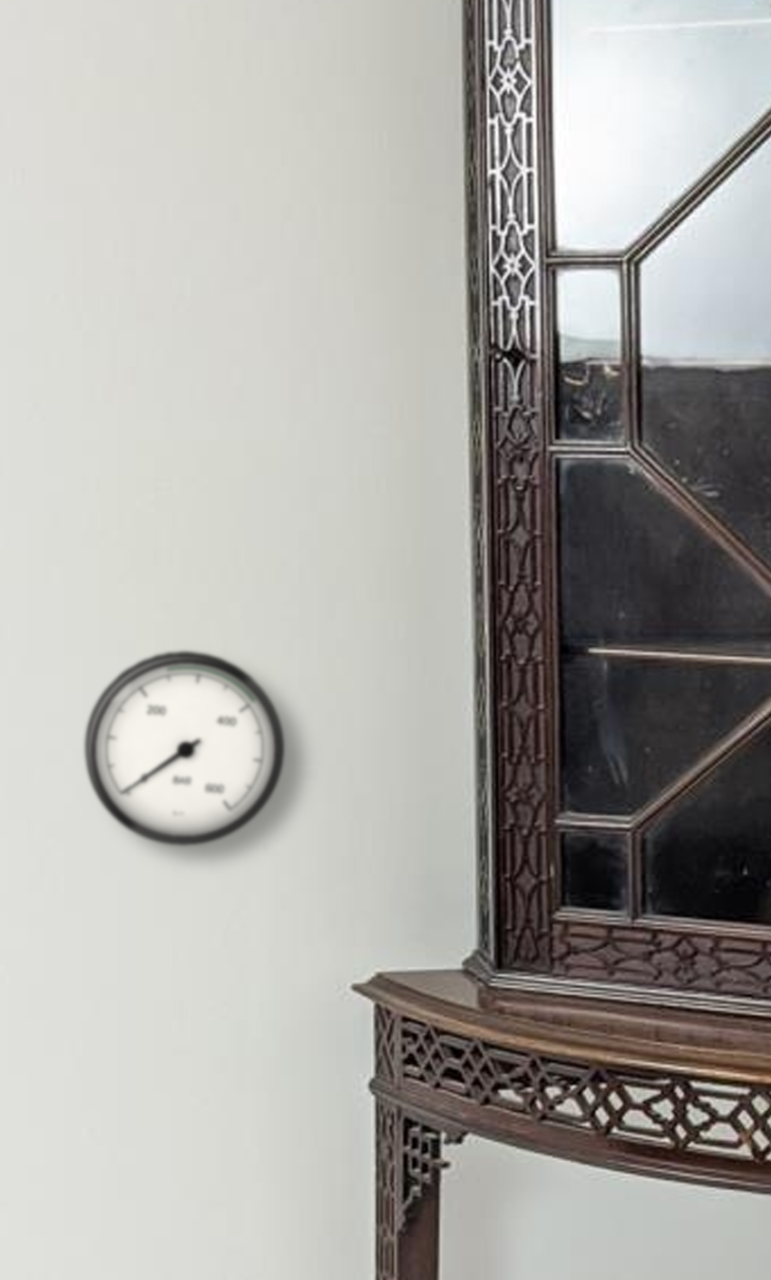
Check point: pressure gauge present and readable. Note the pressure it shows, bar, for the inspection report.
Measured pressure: 0 bar
